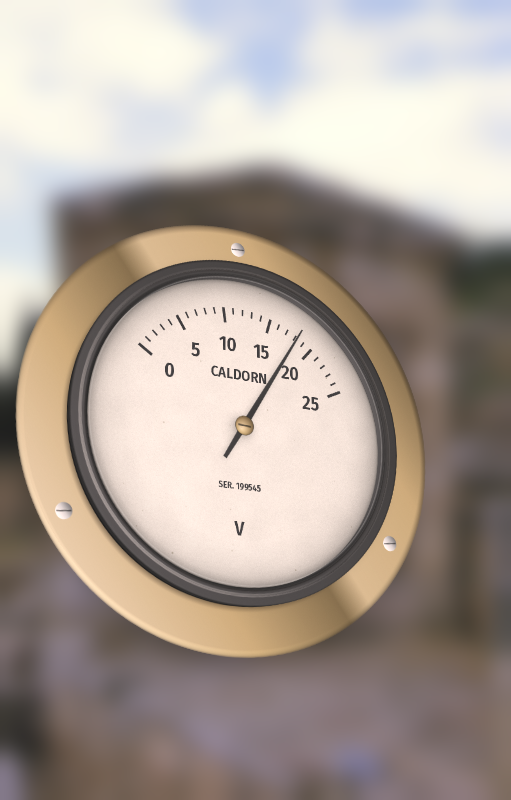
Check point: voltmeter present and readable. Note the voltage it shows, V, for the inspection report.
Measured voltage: 18 V
